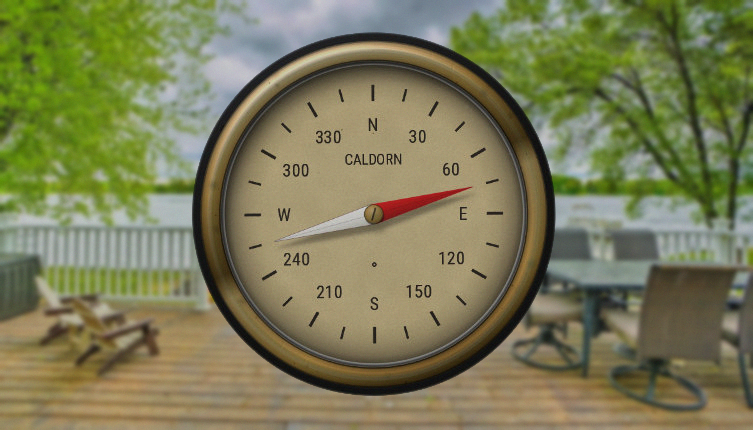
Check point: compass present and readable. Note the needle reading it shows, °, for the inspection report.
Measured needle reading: 75 °
